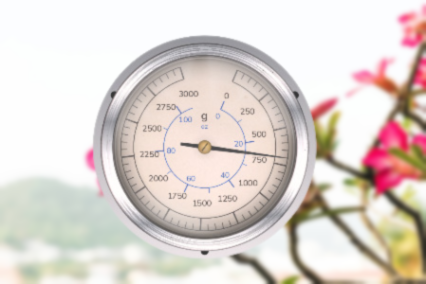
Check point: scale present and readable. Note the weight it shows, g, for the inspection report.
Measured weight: 700 g
